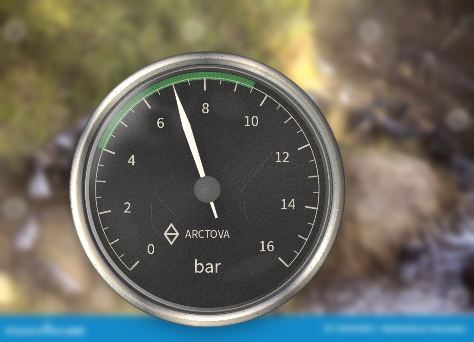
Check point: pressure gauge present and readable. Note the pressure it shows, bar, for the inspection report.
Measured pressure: 7 bar
